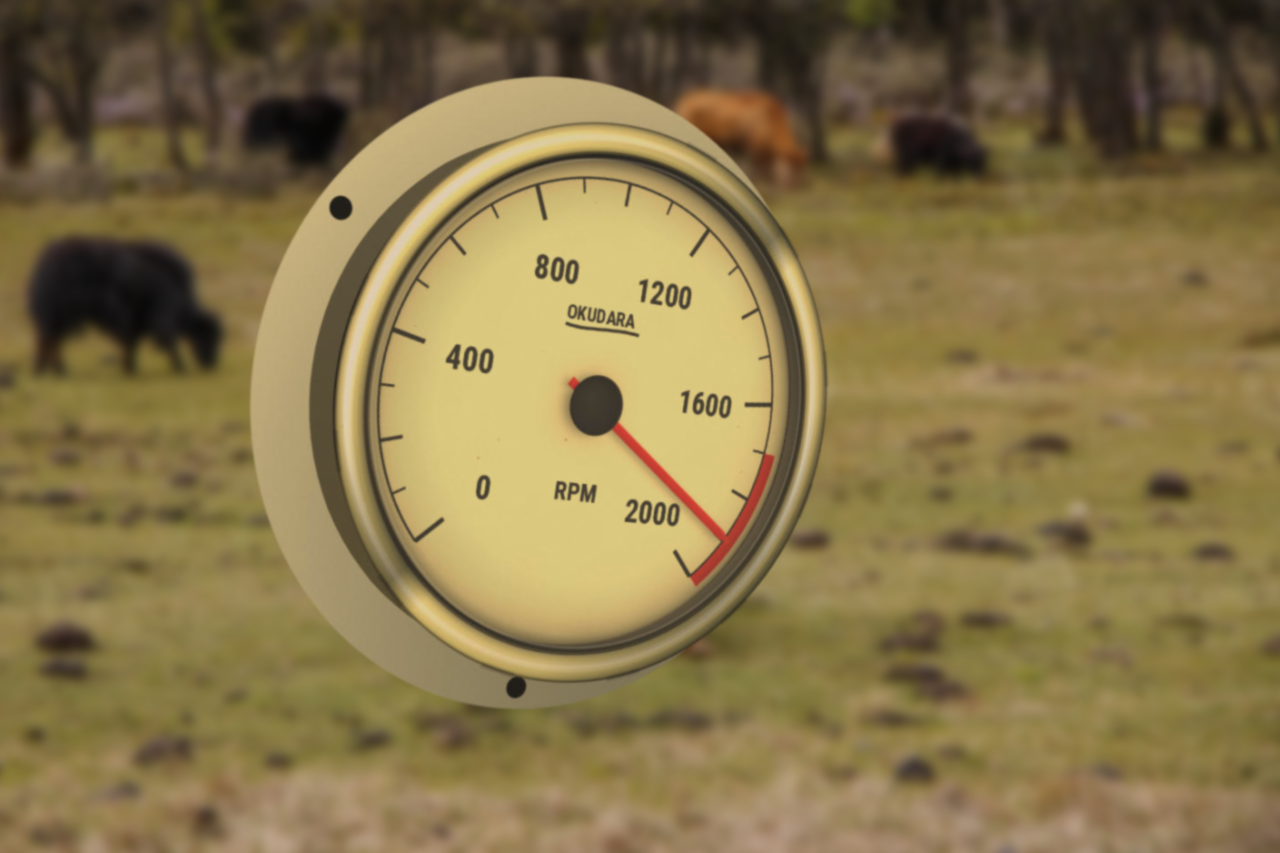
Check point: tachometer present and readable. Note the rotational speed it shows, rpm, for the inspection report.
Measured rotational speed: 1900 rpm
